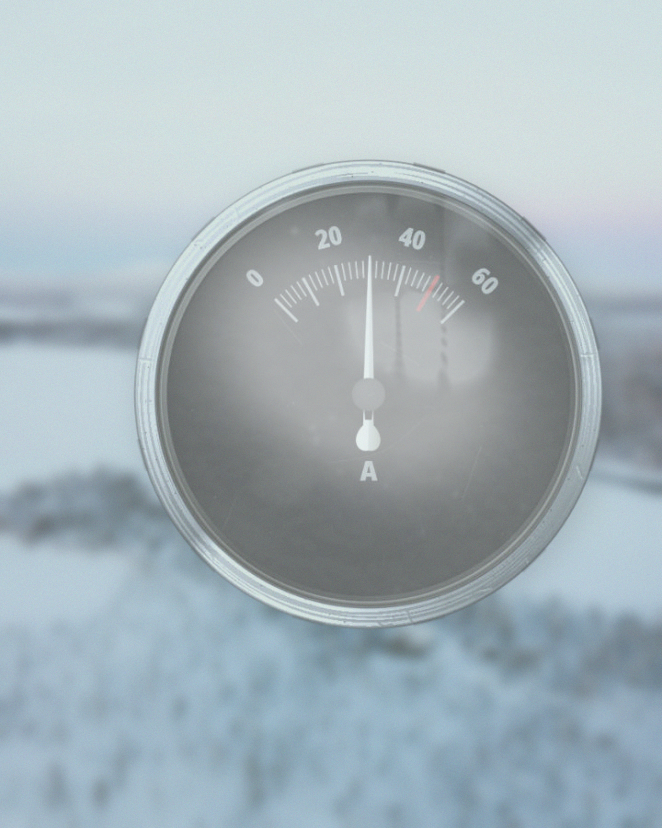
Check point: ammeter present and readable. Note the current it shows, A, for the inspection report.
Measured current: 30 A
